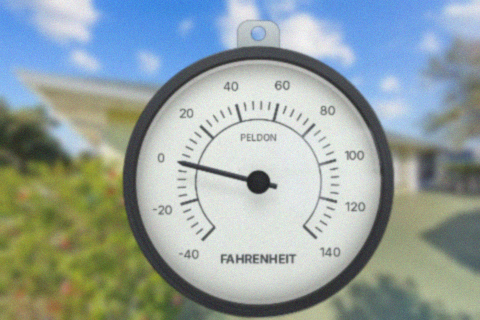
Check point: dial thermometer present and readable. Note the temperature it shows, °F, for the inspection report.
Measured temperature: 0 °F
